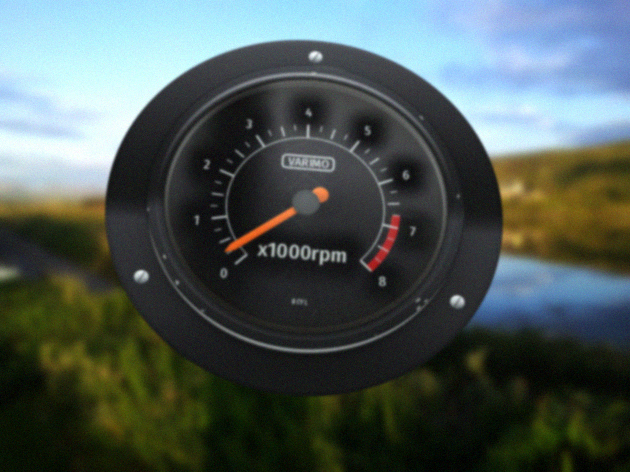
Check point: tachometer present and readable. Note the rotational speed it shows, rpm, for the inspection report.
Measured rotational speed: 250 rpm
